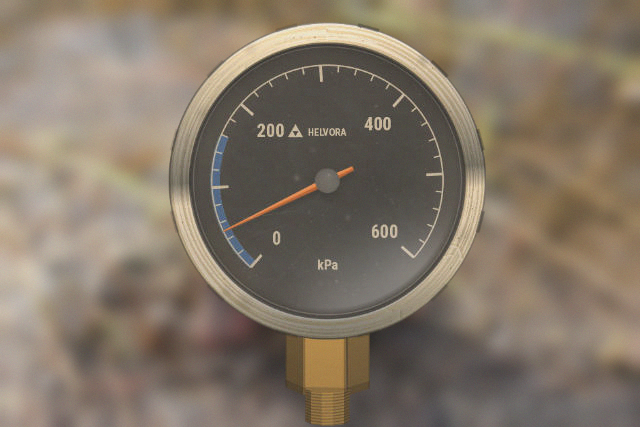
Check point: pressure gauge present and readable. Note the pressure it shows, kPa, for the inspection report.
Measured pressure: 50 kPa
